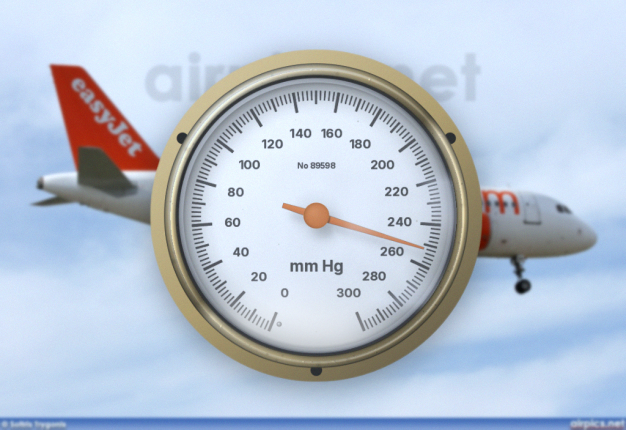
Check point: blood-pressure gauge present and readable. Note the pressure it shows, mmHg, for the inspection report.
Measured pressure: 252 mmHg
